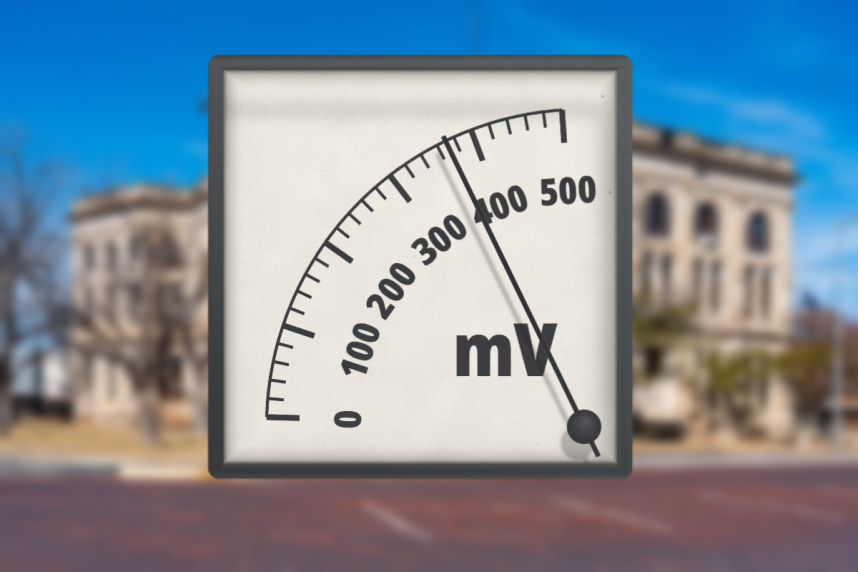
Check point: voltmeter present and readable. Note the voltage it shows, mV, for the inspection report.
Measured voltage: 370 mV
